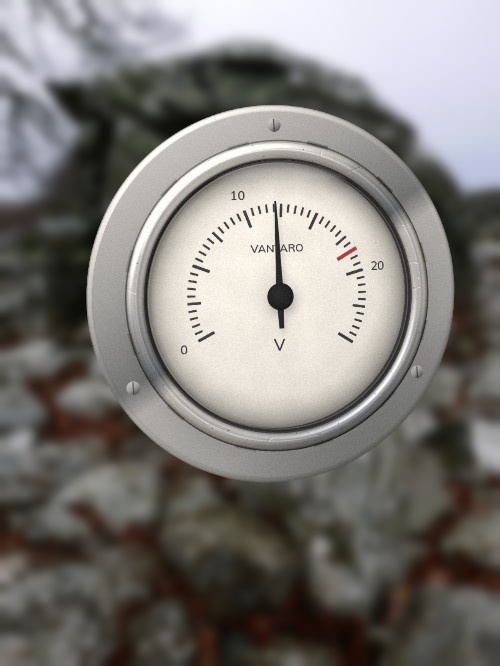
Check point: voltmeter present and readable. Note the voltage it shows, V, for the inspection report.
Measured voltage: 12 V
